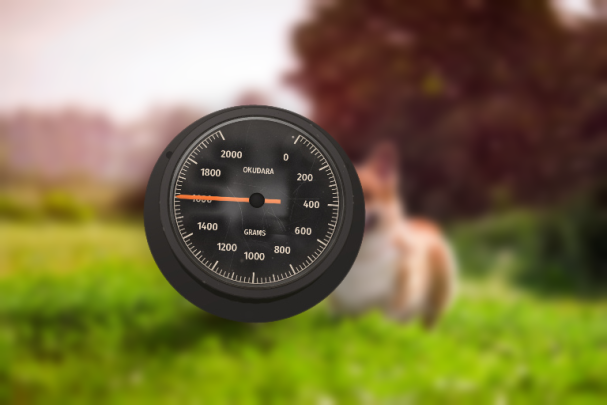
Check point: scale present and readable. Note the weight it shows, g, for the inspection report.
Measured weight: 1600 g
